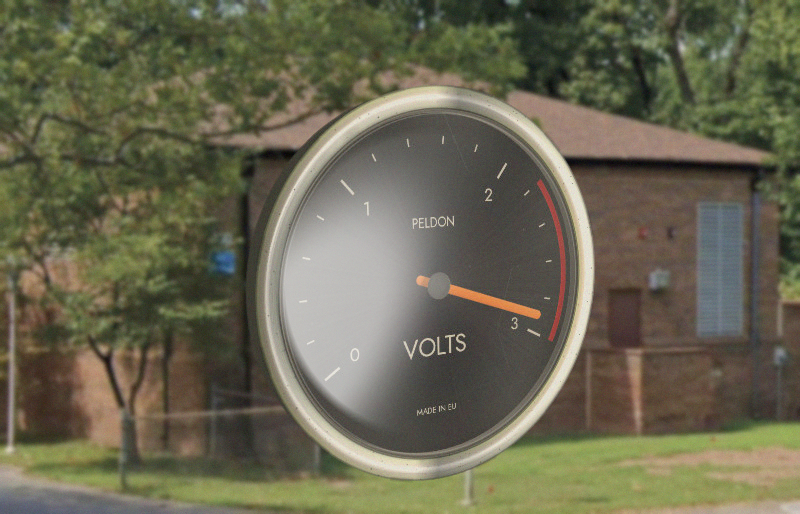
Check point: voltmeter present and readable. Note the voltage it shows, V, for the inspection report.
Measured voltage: 2.9 V
